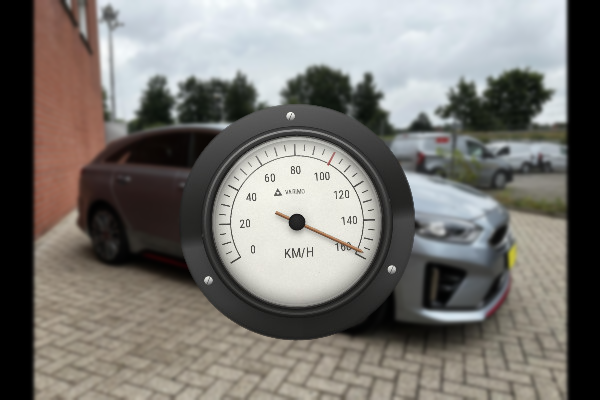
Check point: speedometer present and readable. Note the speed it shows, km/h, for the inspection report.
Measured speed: 157.5 km/h
